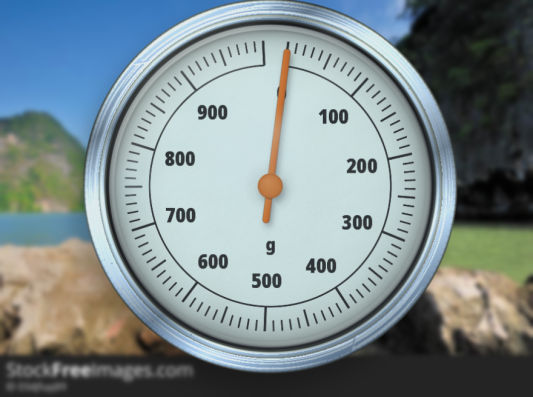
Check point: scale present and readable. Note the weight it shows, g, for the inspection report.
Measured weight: 0 g
